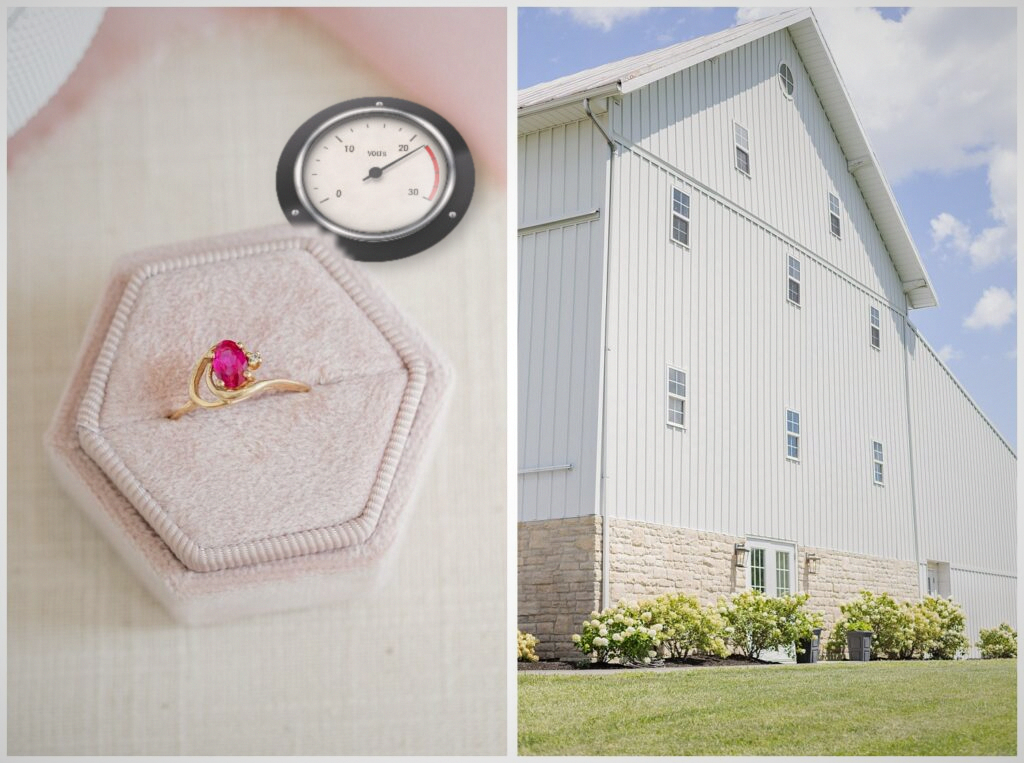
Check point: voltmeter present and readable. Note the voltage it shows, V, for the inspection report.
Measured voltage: 22 V
